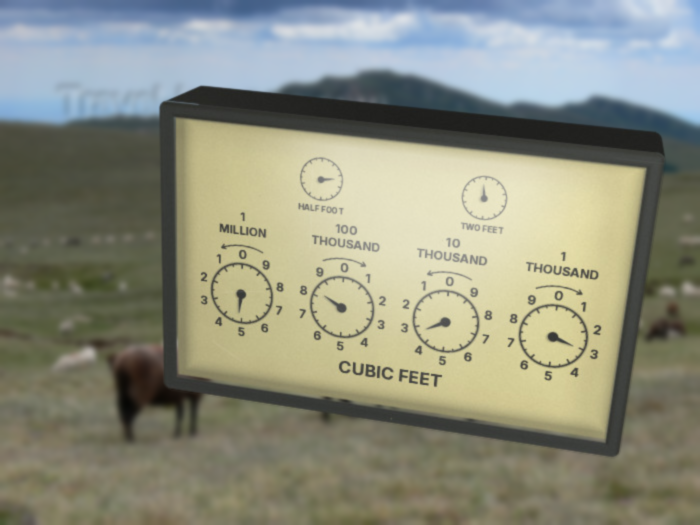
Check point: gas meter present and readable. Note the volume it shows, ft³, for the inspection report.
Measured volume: 483300 ft³
